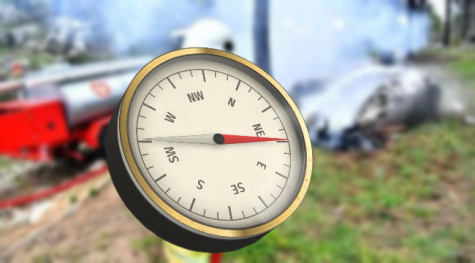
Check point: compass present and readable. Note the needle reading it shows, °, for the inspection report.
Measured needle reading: 60 °
